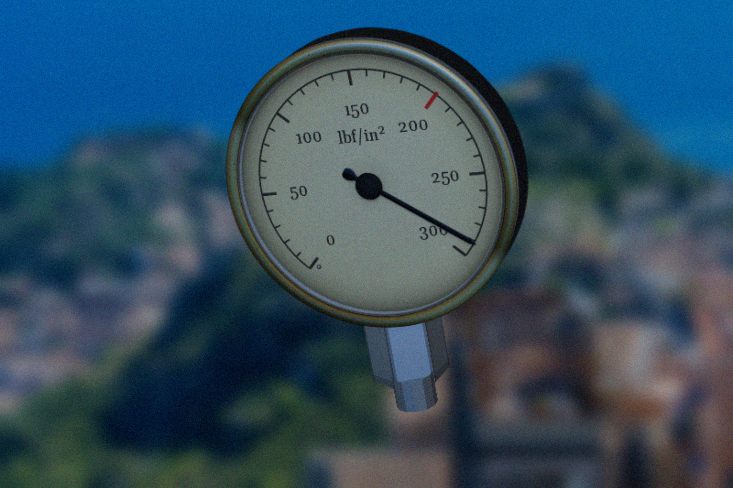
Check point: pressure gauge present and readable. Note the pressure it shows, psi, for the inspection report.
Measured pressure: 290 psi
